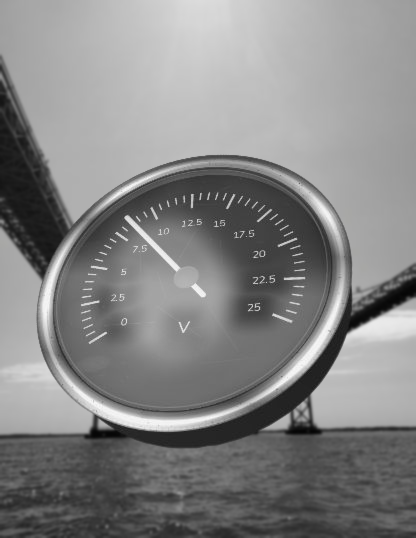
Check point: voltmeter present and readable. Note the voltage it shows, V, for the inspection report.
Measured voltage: 8.5 V
